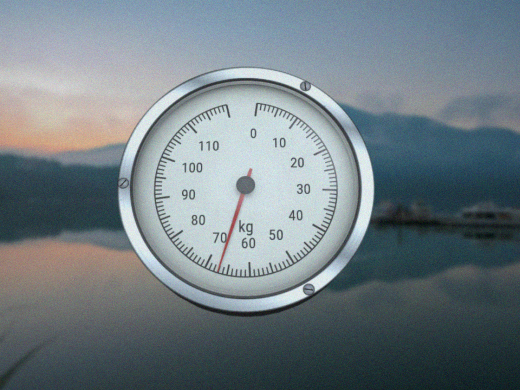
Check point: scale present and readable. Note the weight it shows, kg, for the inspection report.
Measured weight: 67 kg
